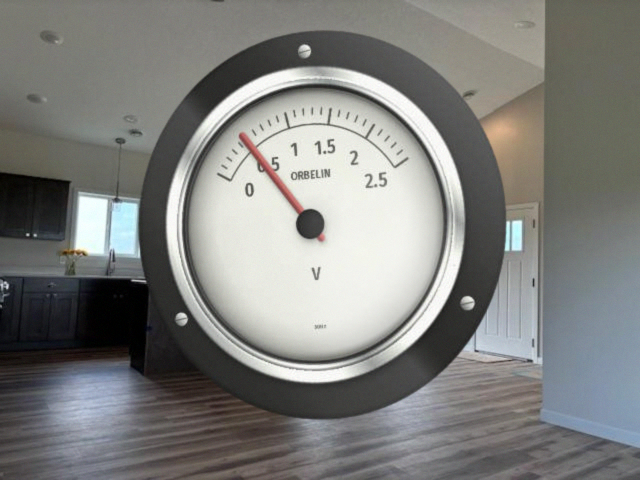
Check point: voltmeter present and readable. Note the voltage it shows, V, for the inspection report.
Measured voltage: 0.5 V
